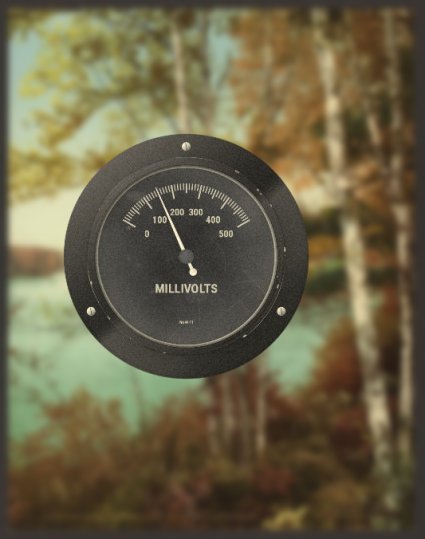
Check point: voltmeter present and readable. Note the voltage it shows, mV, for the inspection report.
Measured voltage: 150 mV
